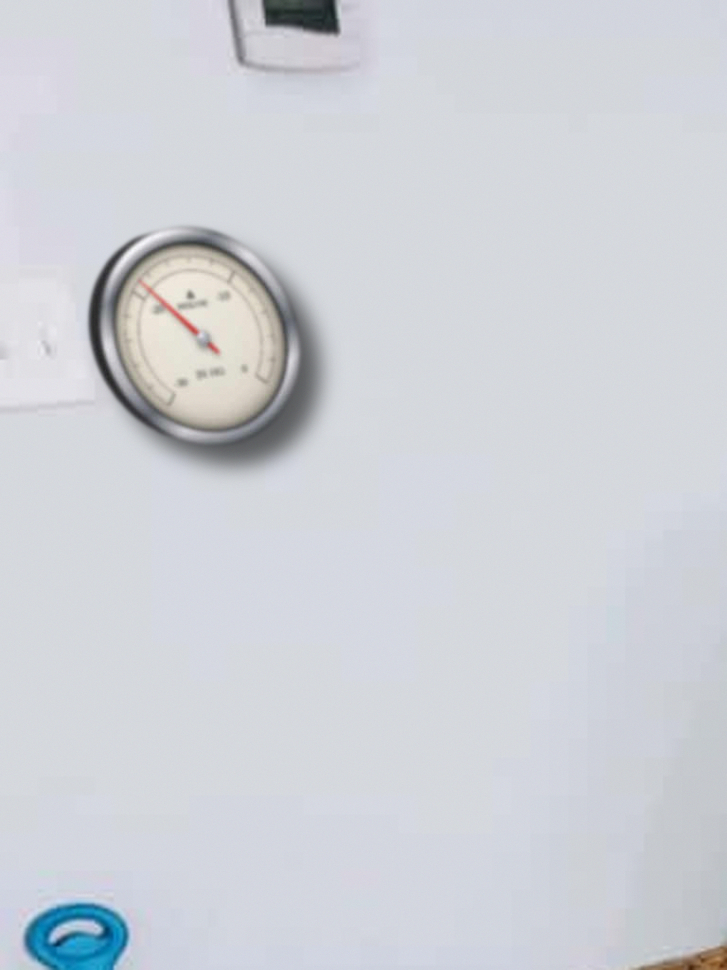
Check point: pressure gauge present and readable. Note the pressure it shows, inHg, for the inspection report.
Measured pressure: -19 inHg
